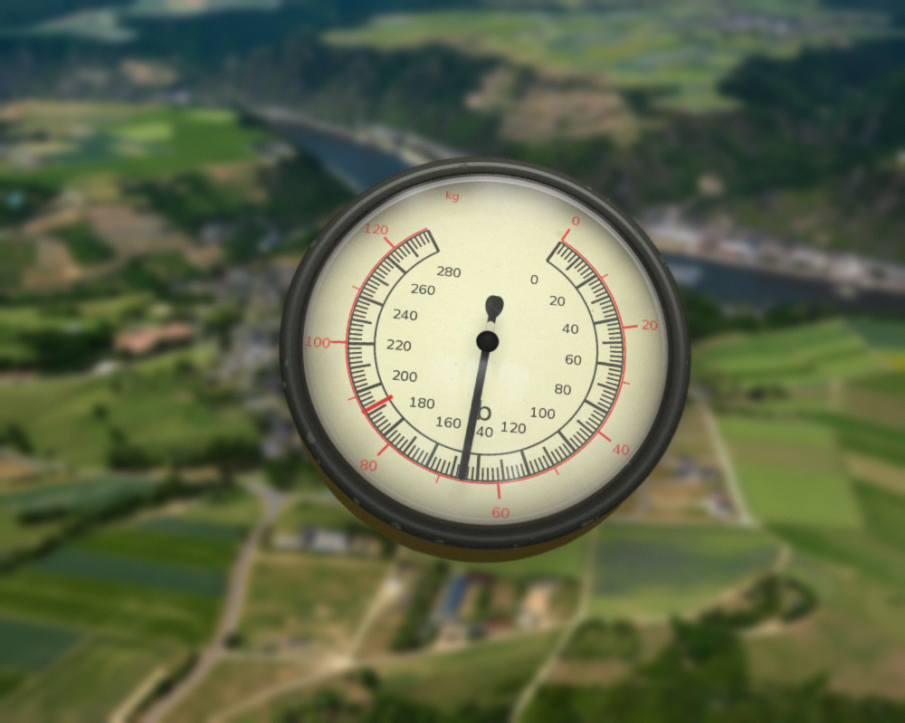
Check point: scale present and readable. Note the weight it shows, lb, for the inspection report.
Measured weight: 146 lb
